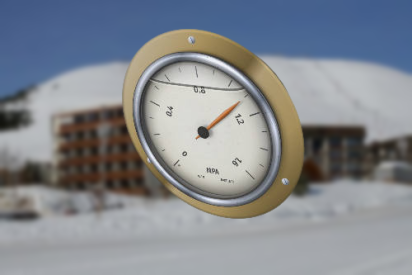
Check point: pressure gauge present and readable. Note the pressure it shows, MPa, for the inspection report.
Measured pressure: 1.1 MPa
